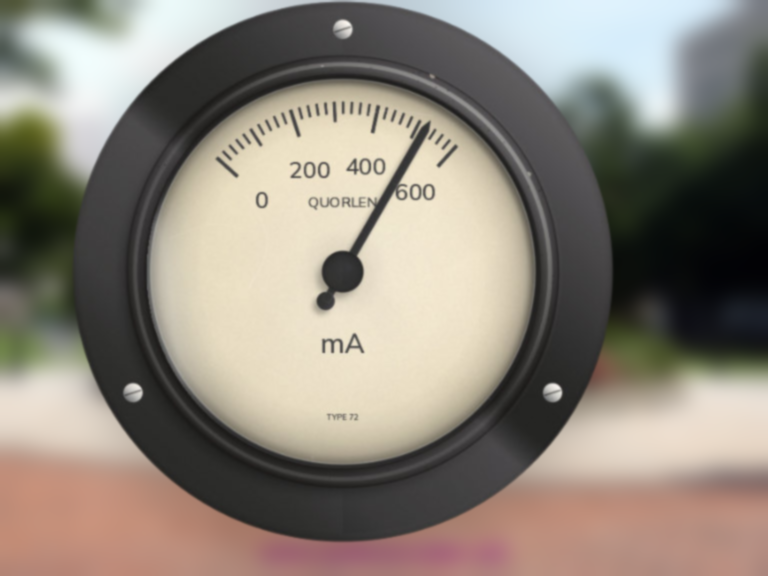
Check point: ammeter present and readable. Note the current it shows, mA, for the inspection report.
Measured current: 520 mA
